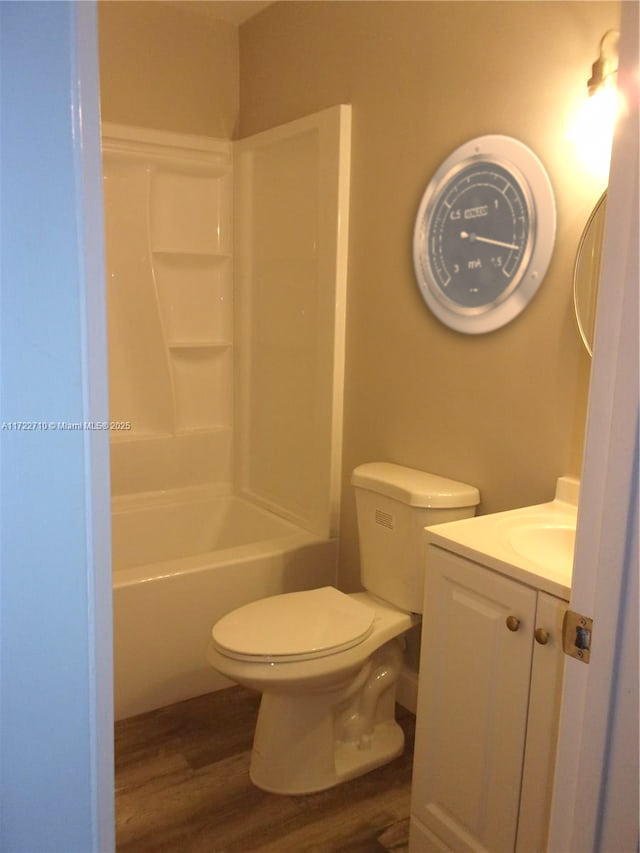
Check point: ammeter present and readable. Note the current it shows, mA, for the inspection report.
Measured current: 1.35 mA
